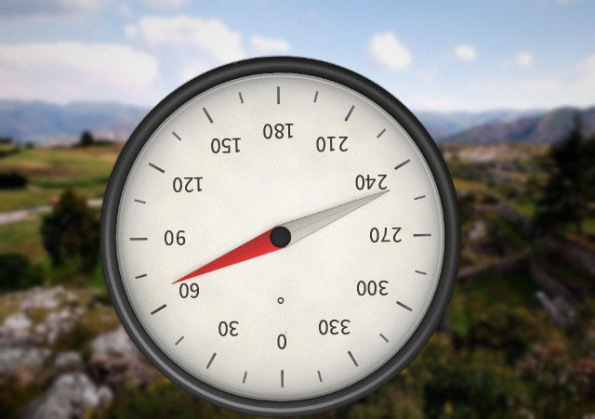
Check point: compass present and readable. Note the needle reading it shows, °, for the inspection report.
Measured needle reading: 67.5 °
